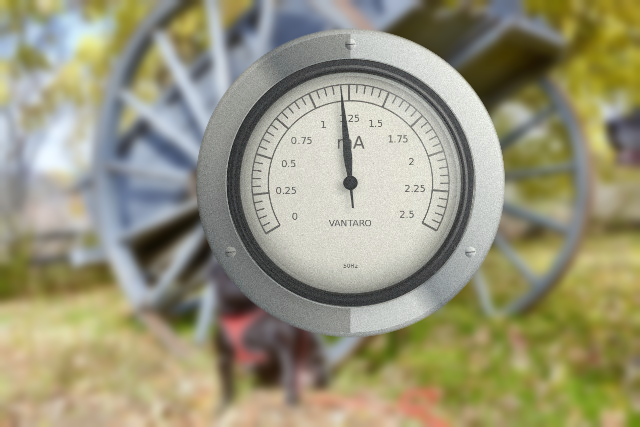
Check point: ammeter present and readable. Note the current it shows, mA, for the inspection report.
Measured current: 1.2 mA
